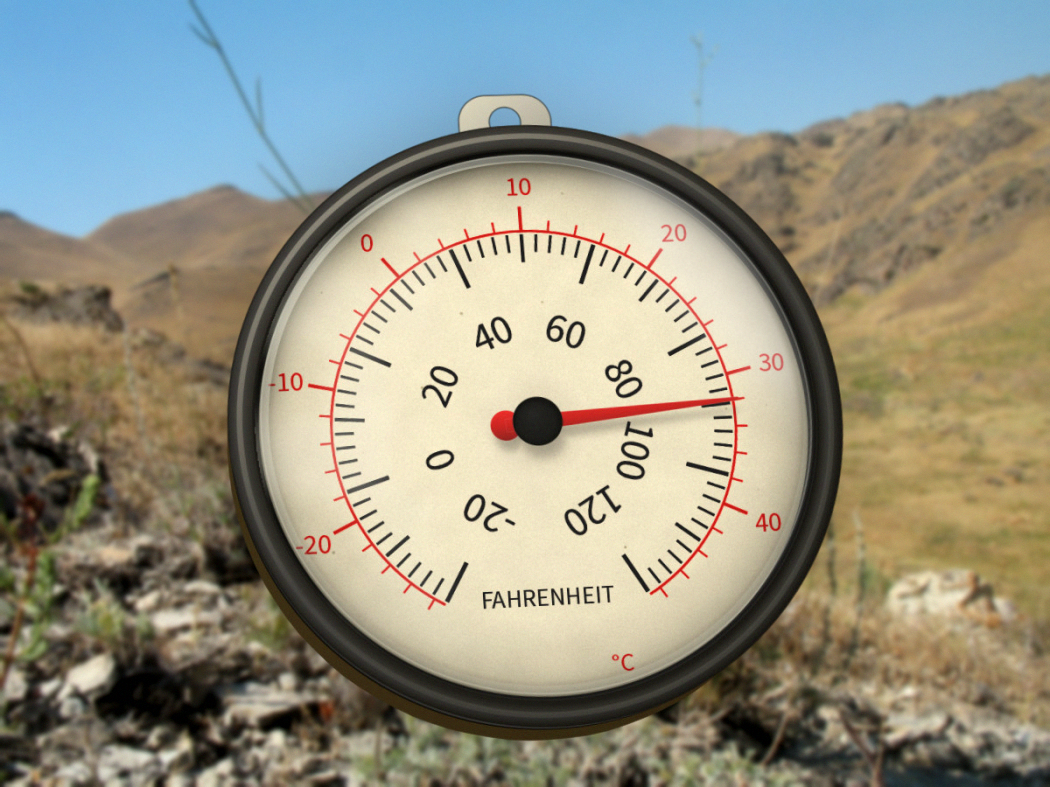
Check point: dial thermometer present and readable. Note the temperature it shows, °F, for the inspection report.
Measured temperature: 90 °F
